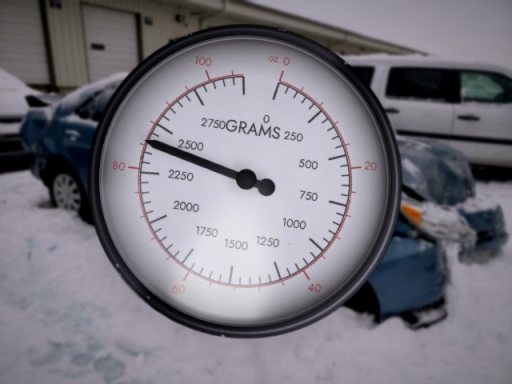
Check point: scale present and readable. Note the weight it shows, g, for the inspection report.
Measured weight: 2400 g
